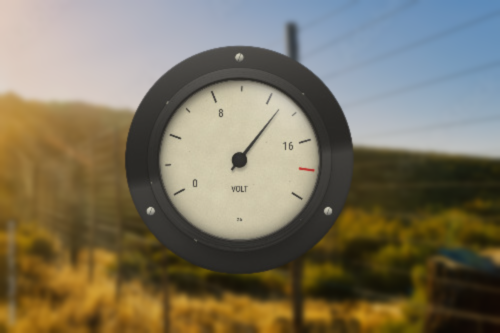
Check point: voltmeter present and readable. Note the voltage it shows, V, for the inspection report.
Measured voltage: 13 V
